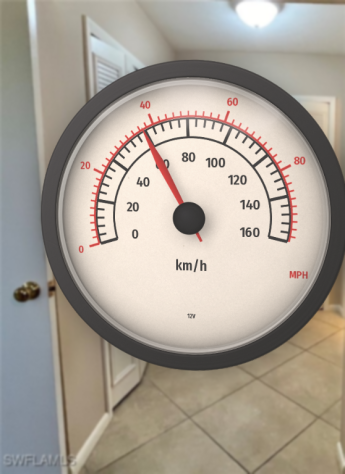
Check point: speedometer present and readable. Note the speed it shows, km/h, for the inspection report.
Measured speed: 60 km/h
